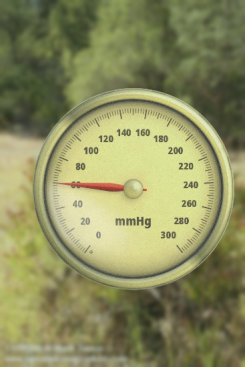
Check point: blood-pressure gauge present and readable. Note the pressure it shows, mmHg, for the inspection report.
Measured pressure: 60 mmHg
